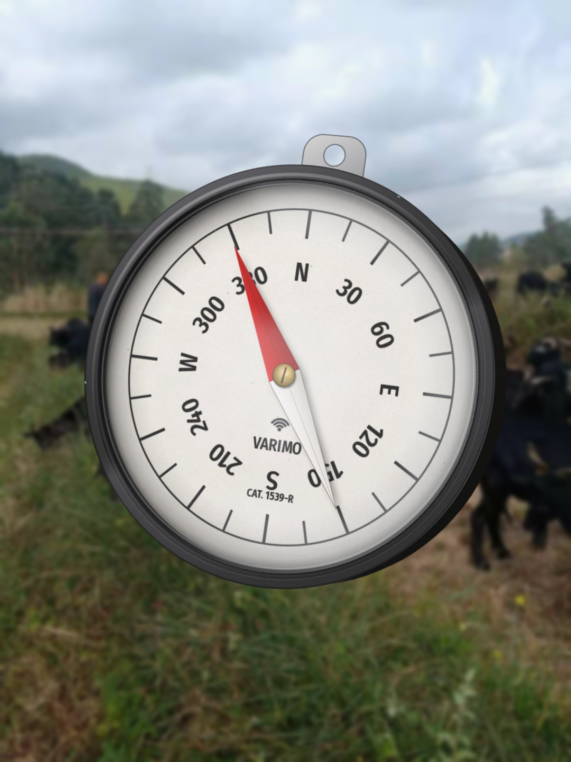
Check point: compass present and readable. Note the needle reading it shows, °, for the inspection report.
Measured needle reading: 330 °
